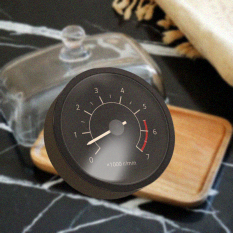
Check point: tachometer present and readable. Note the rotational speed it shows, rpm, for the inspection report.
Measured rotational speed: 500 rpm
